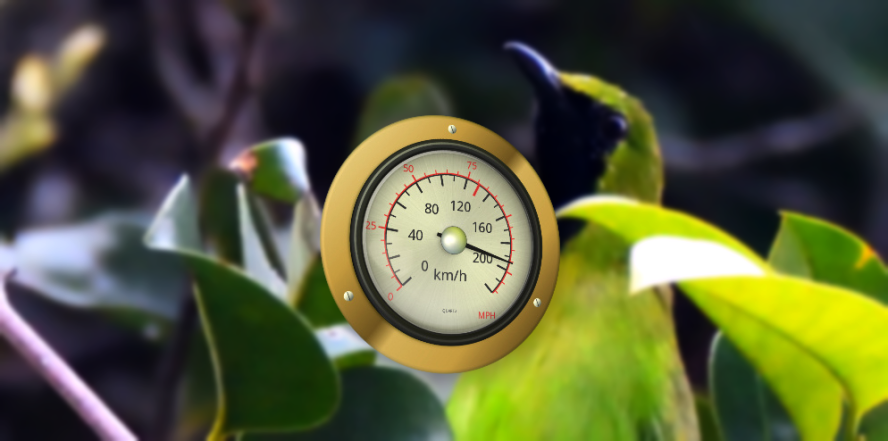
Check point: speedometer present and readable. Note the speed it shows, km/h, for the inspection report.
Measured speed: 195 km/h
